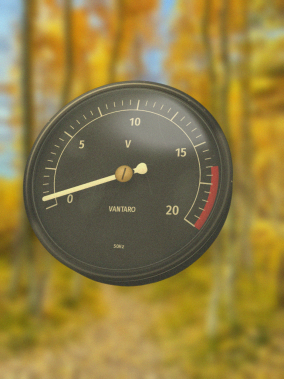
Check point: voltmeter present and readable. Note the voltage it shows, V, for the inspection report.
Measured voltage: 0.5 V
